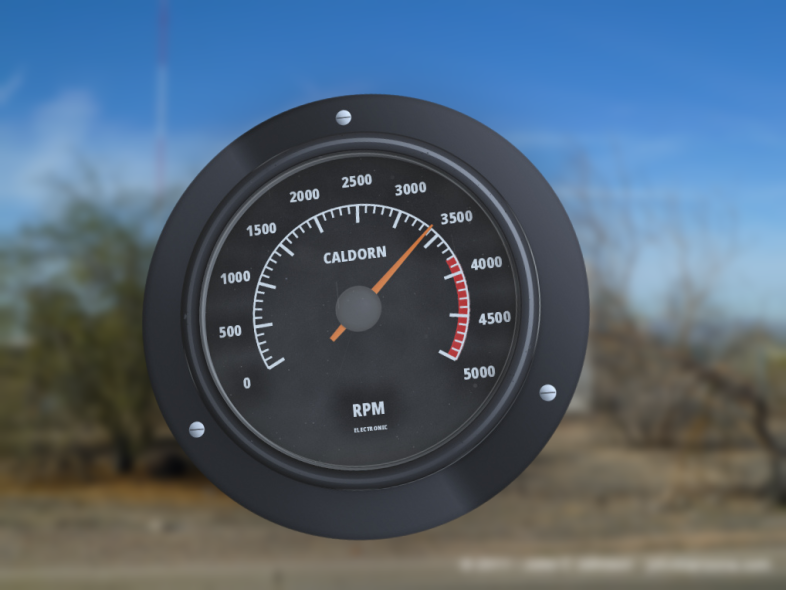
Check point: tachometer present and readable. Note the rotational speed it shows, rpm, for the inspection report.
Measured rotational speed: 3400 rpm
